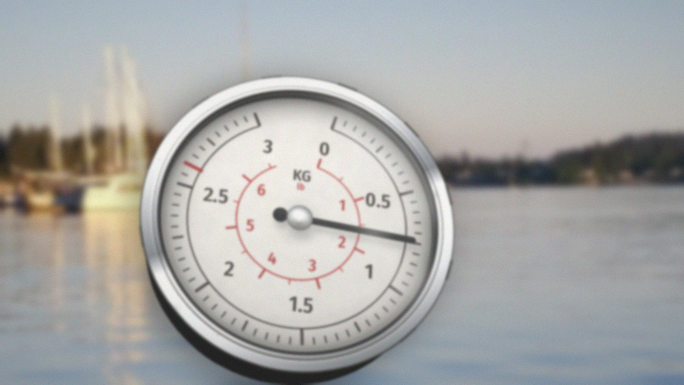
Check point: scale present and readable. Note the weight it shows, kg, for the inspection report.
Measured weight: 0.75 kg
